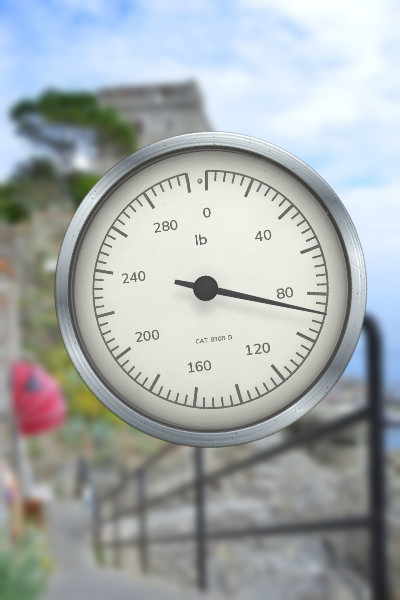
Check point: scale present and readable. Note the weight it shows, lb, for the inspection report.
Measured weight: 88 lb
